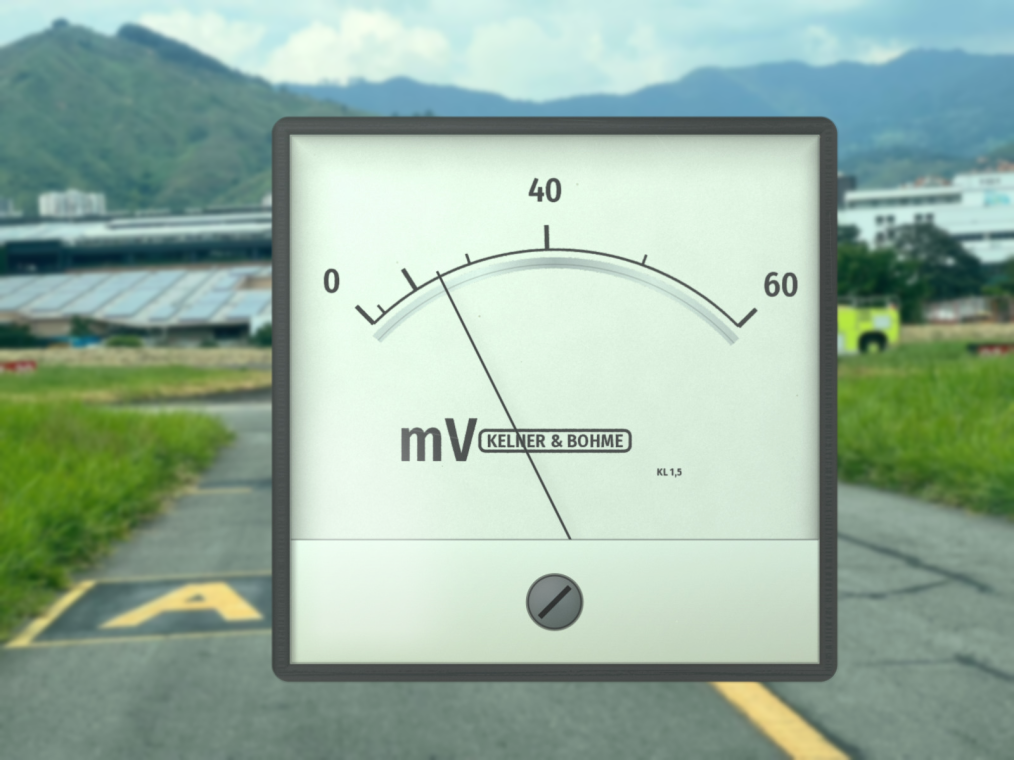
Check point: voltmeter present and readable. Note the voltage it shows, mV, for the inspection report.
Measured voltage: 25 mV
